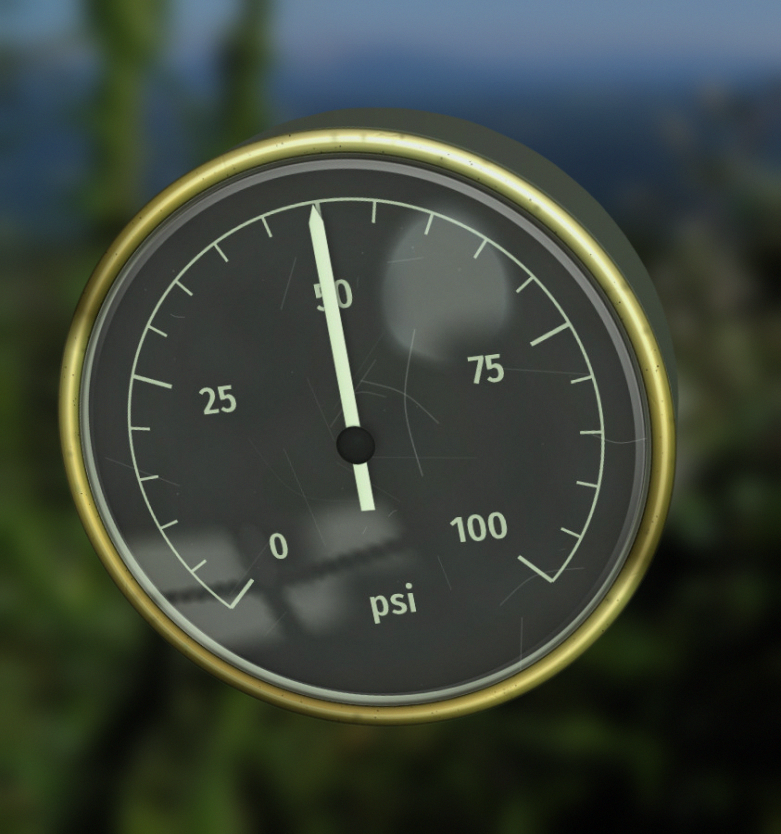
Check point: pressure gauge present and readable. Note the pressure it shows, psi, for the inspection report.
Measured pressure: 50 psi
